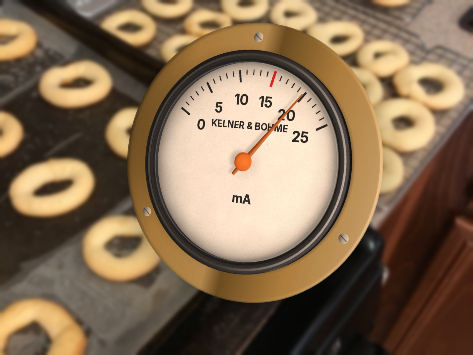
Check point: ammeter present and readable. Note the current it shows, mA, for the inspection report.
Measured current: 20 mA
